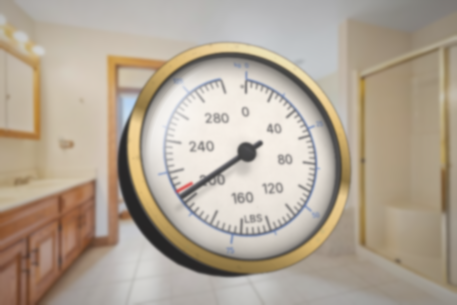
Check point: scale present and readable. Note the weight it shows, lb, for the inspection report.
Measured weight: 204 lb
